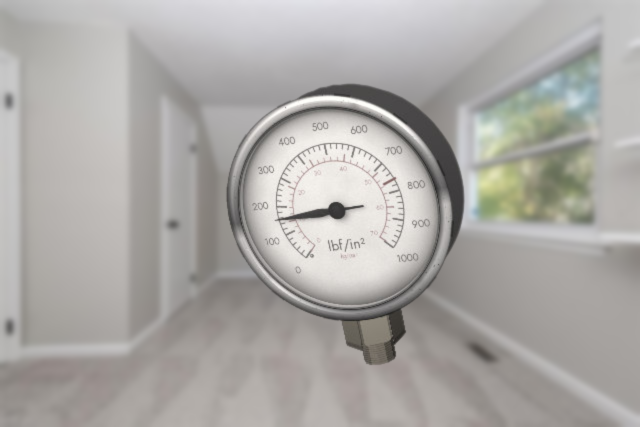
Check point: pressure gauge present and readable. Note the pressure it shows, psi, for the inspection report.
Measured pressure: 160 psi
